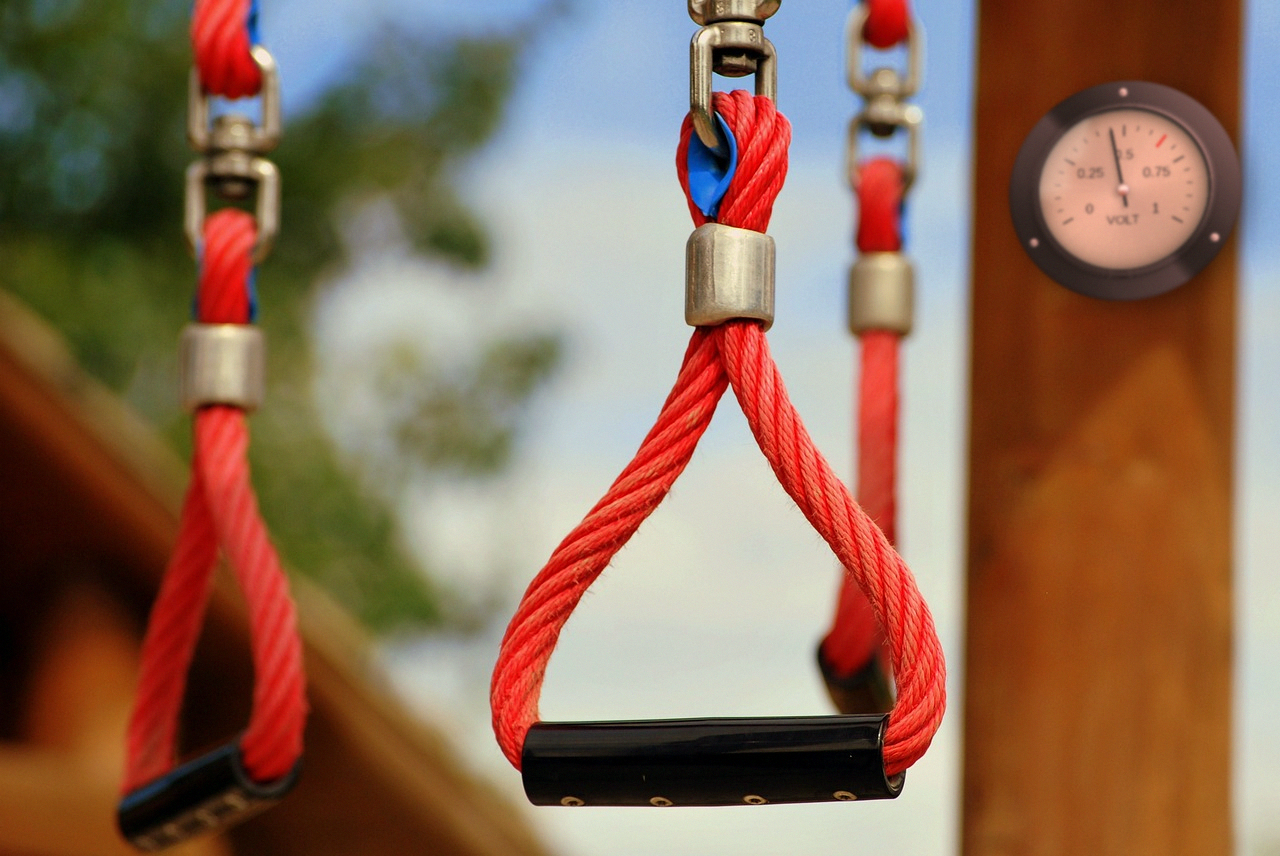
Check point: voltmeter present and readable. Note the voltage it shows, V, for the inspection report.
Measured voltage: 0.45 V
